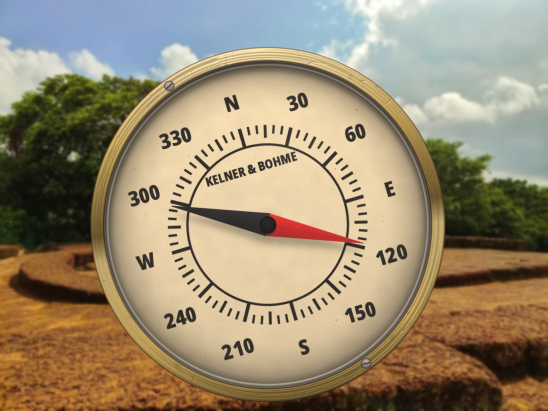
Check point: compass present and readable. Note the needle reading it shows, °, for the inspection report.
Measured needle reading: 117.5 °
